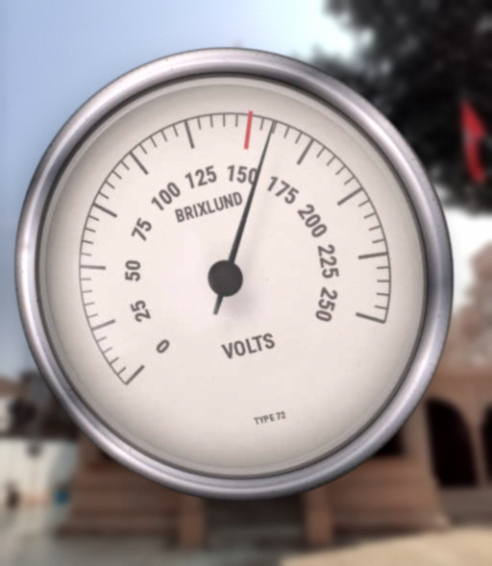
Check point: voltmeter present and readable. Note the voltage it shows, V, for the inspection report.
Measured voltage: 160 V
